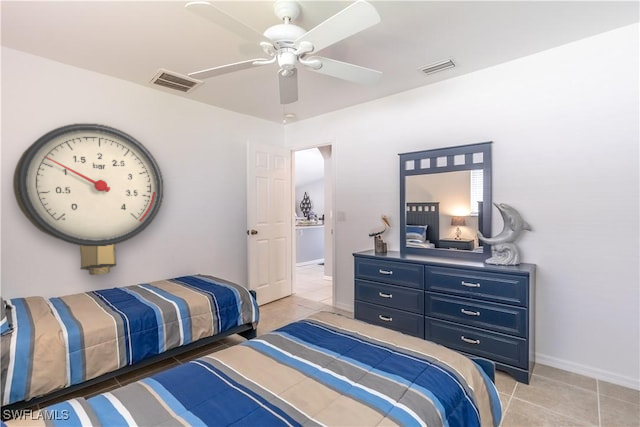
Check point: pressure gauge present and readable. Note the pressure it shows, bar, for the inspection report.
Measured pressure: 1.1 bar
